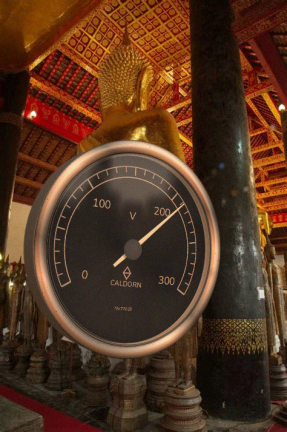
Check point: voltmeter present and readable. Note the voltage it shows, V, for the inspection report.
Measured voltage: 210 V
